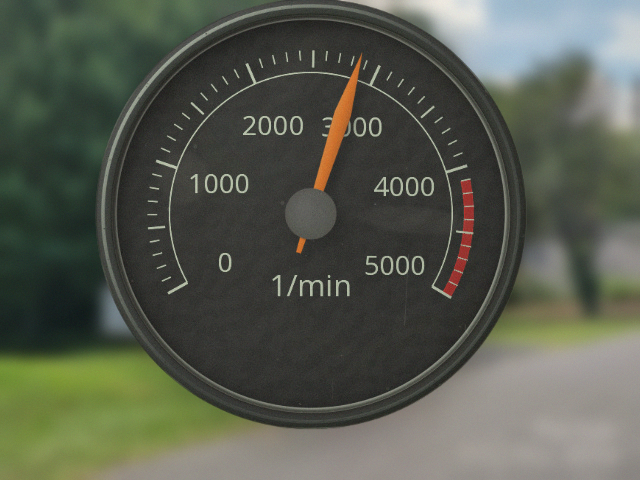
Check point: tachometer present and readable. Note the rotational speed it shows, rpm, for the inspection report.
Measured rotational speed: 2850 rpm
